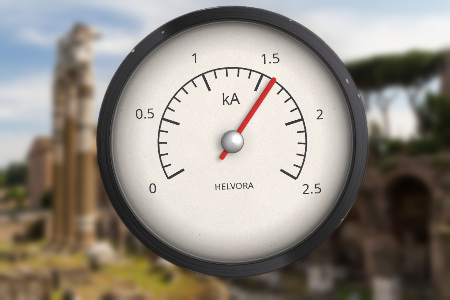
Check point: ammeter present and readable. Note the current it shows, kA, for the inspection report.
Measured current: 1.6 kA
